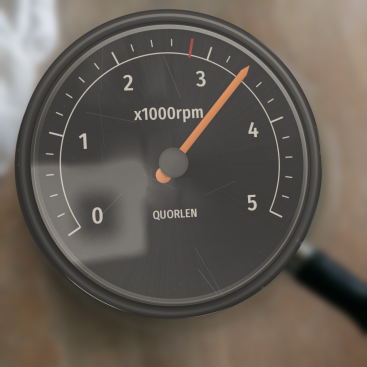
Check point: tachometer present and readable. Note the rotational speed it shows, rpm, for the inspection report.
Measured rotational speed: 3400 rpm
